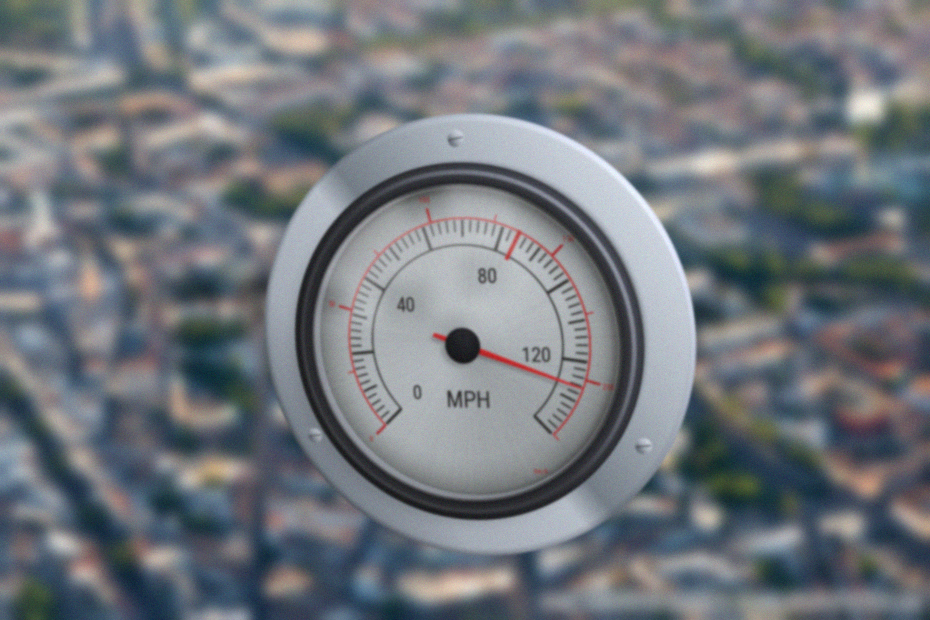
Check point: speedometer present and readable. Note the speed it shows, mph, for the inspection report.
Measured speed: 126 mph
